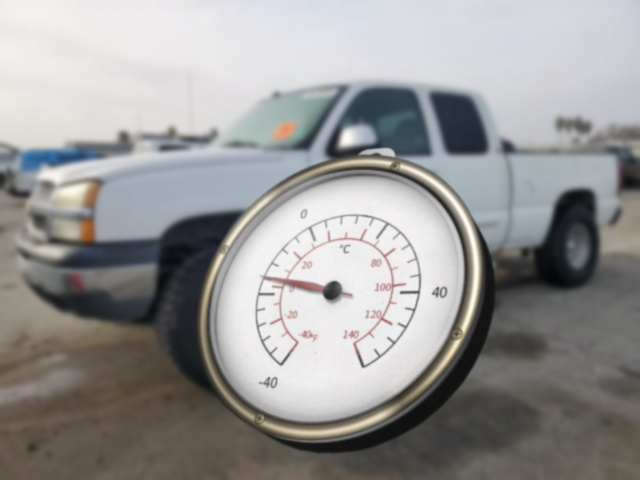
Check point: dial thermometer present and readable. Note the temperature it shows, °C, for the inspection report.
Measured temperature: -16 °C
